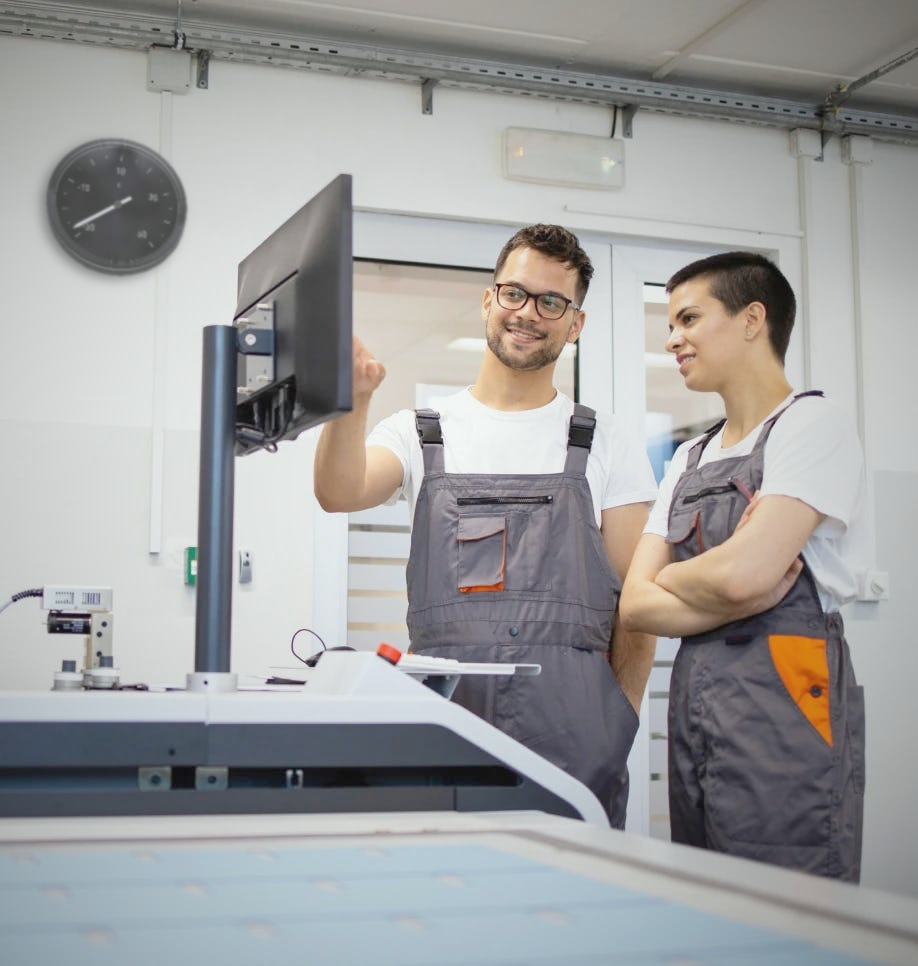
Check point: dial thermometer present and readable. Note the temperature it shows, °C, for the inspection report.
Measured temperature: -27.5 °C
